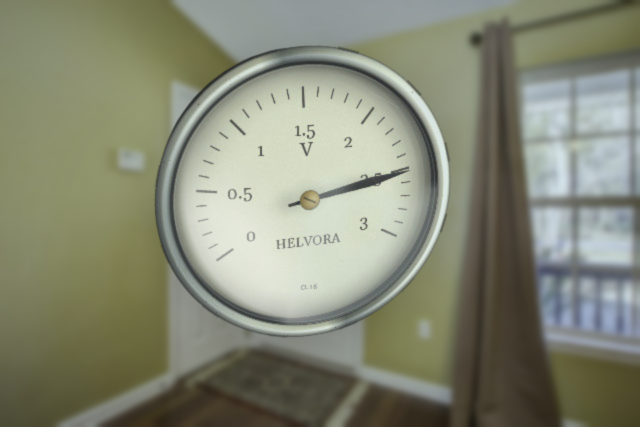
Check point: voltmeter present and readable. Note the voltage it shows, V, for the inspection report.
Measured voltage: 2.5 V
